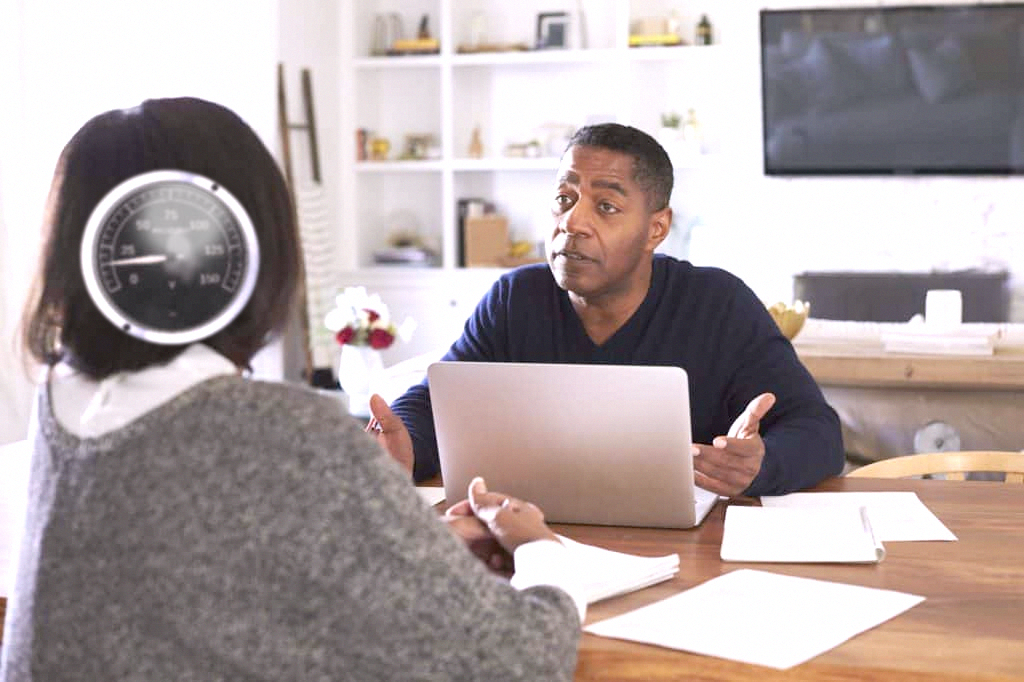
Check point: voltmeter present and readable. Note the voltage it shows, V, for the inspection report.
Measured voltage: 15 V
